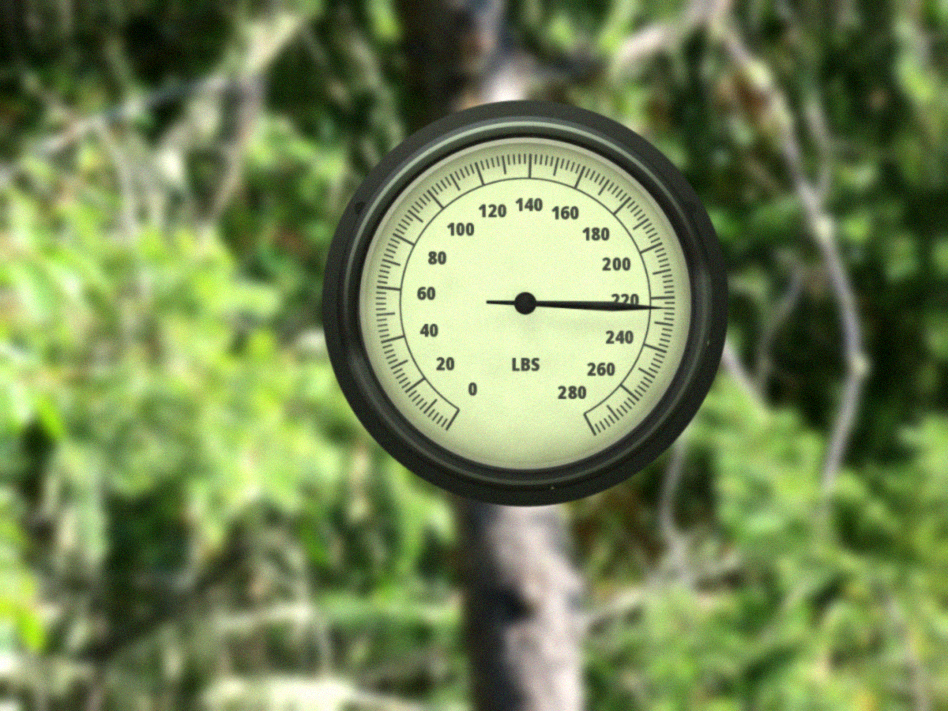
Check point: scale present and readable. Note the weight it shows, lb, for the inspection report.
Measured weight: 224 lb
